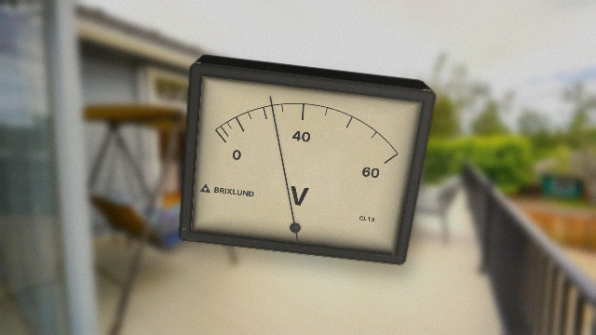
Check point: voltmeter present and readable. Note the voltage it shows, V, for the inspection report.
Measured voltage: 32.5 V
